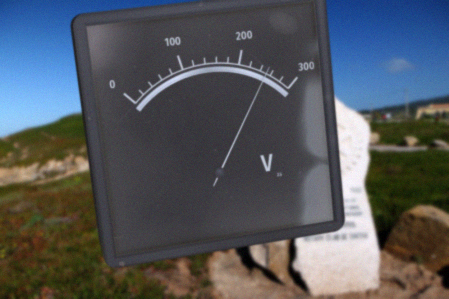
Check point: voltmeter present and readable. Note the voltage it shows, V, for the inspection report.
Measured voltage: 250 V
